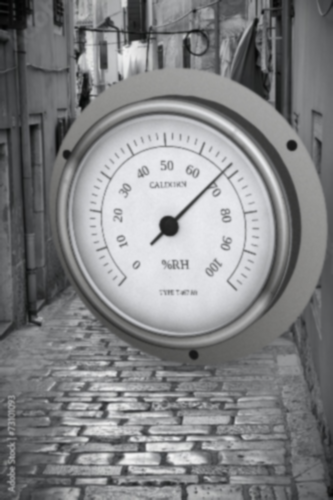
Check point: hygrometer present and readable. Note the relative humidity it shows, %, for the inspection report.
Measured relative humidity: 68 %
